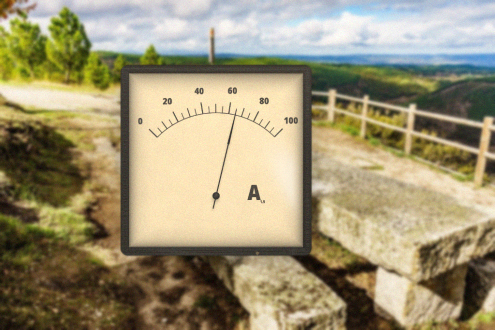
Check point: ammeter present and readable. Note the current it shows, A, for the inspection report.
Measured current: 65 A
